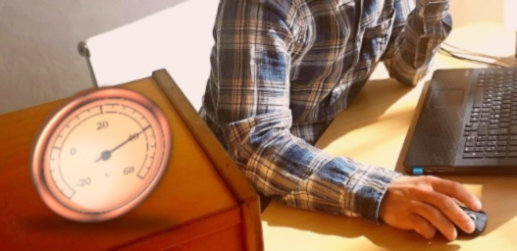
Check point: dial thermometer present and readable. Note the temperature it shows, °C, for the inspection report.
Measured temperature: 40 °C
